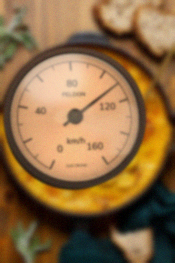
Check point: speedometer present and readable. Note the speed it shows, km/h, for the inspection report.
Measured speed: 110 km/h
